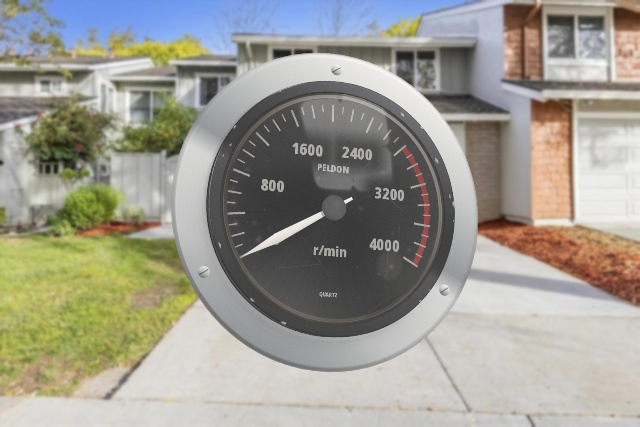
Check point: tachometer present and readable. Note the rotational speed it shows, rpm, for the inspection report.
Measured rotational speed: 0 rpm
